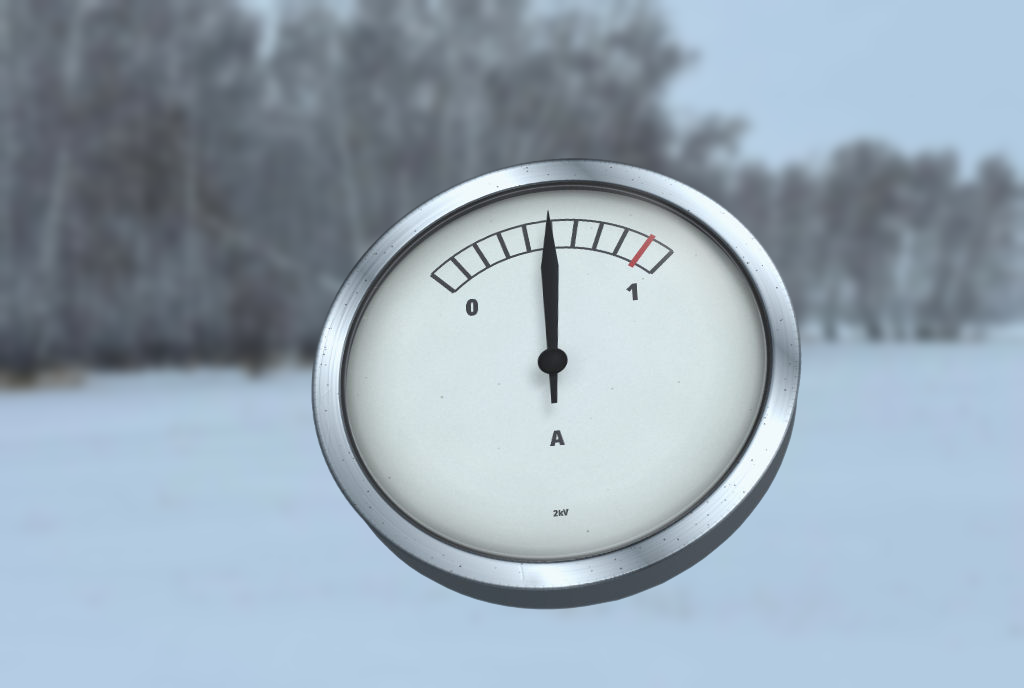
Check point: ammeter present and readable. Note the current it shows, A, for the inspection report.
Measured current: 0.5 A
